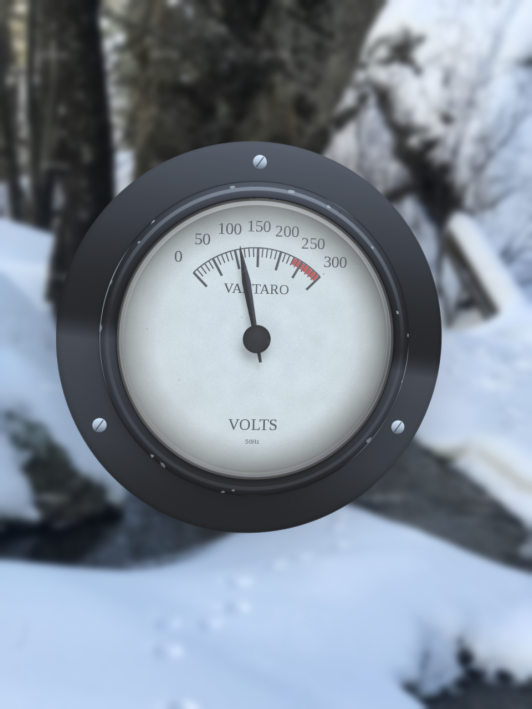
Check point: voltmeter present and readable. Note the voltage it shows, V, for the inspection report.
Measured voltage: 110 V
